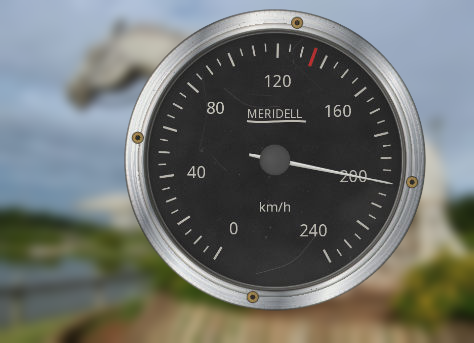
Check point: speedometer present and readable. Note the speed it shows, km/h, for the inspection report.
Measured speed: 200 km/h
